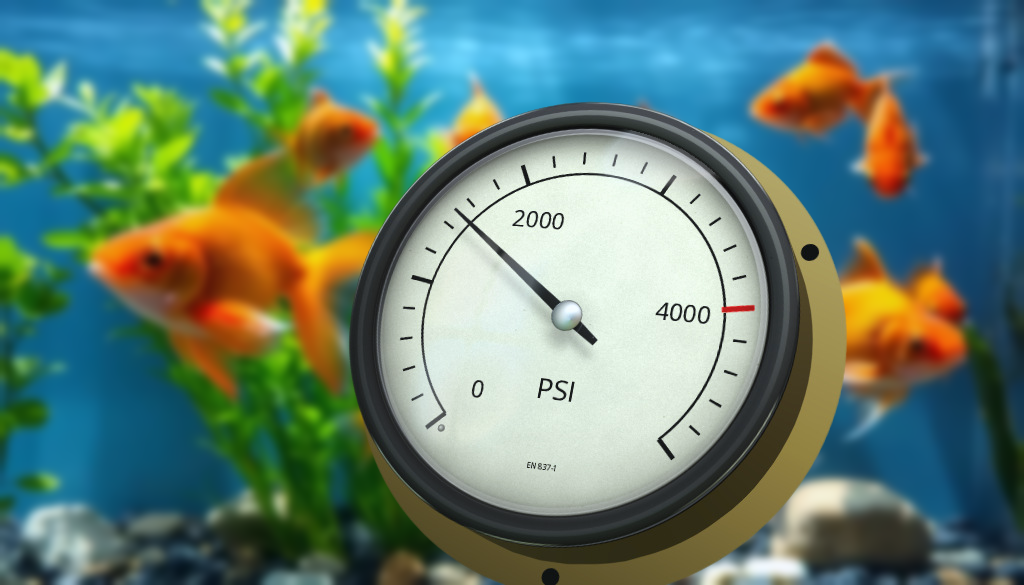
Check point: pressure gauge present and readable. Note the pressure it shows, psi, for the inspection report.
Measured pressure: 1500 psi
